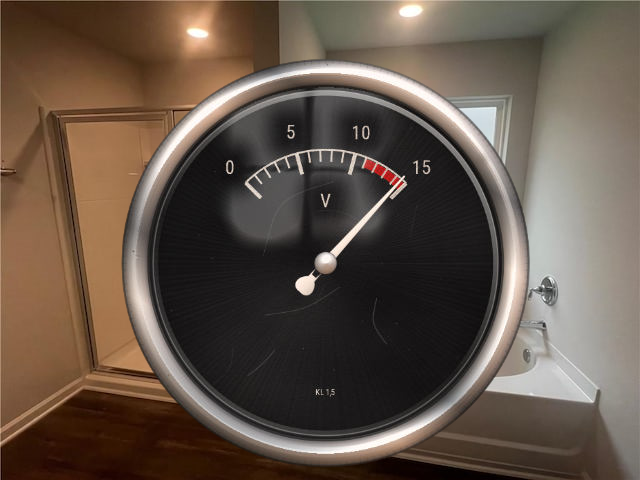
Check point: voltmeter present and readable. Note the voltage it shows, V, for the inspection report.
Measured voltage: 14.5 V
